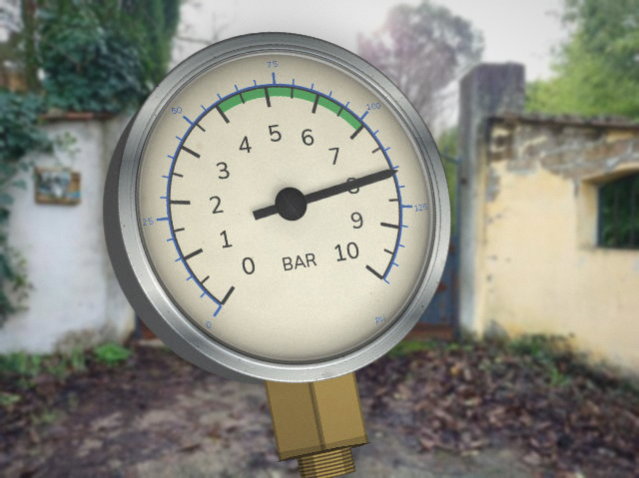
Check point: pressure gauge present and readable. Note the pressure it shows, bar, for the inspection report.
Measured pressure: 8 bar
